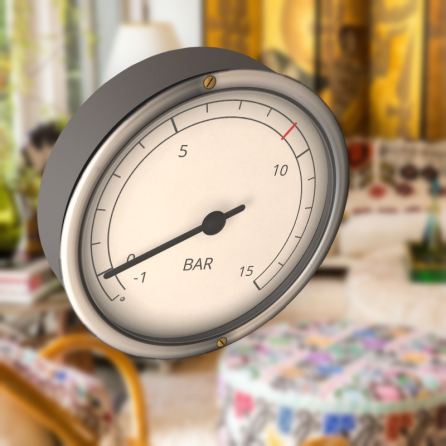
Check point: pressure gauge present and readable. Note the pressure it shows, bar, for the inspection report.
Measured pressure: 0 bar
